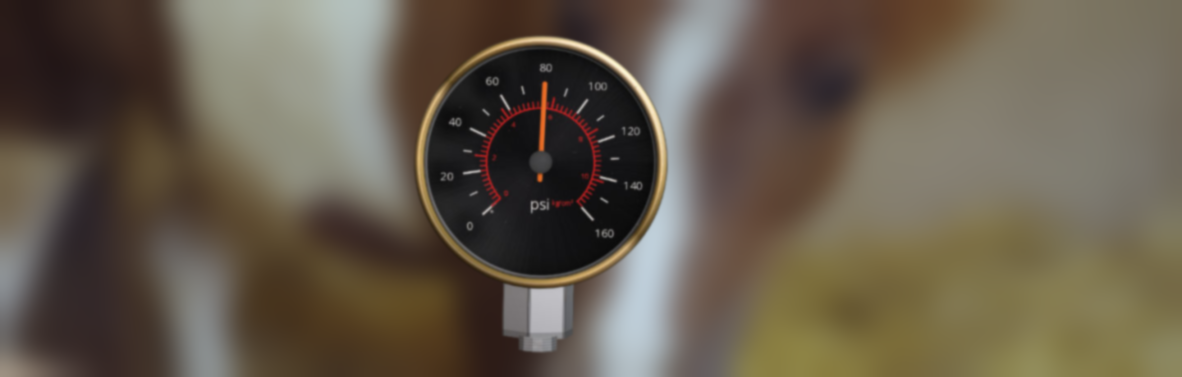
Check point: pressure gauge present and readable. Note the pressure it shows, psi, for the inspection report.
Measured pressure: 80 psi
